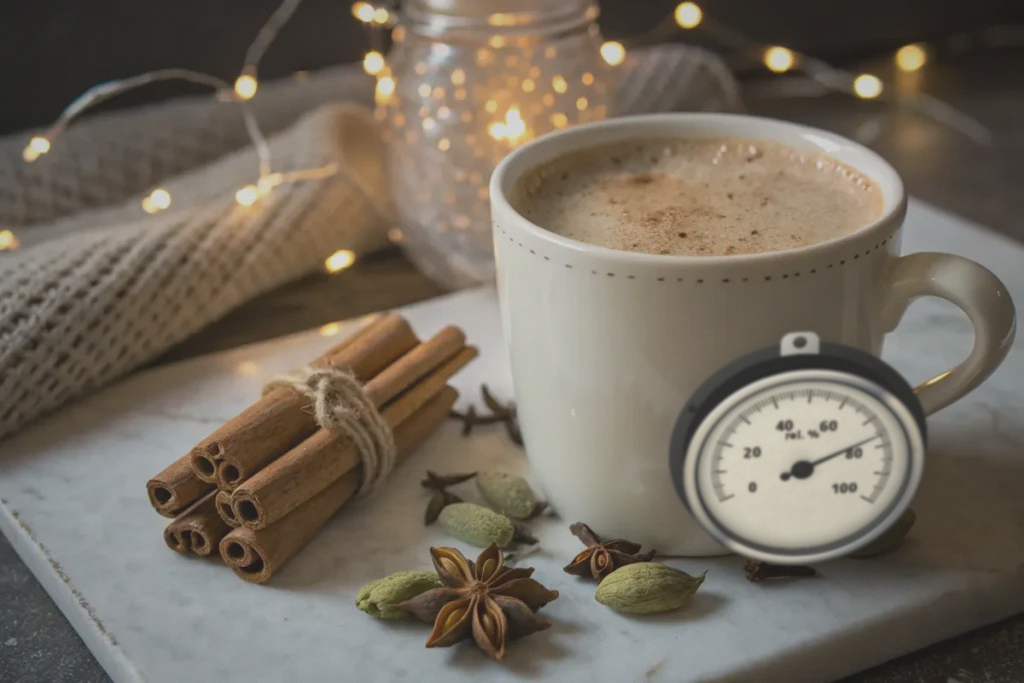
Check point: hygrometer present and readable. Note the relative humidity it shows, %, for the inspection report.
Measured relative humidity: 75 %
